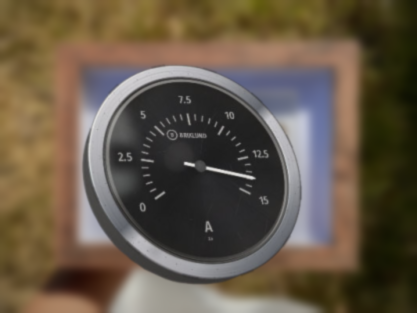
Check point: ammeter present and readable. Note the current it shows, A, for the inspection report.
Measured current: 14 A
